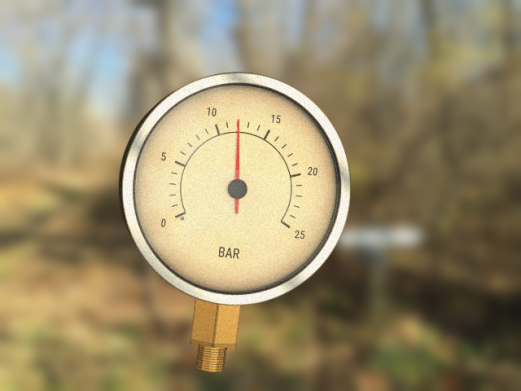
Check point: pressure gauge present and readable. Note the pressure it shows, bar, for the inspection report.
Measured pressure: 12 bar
